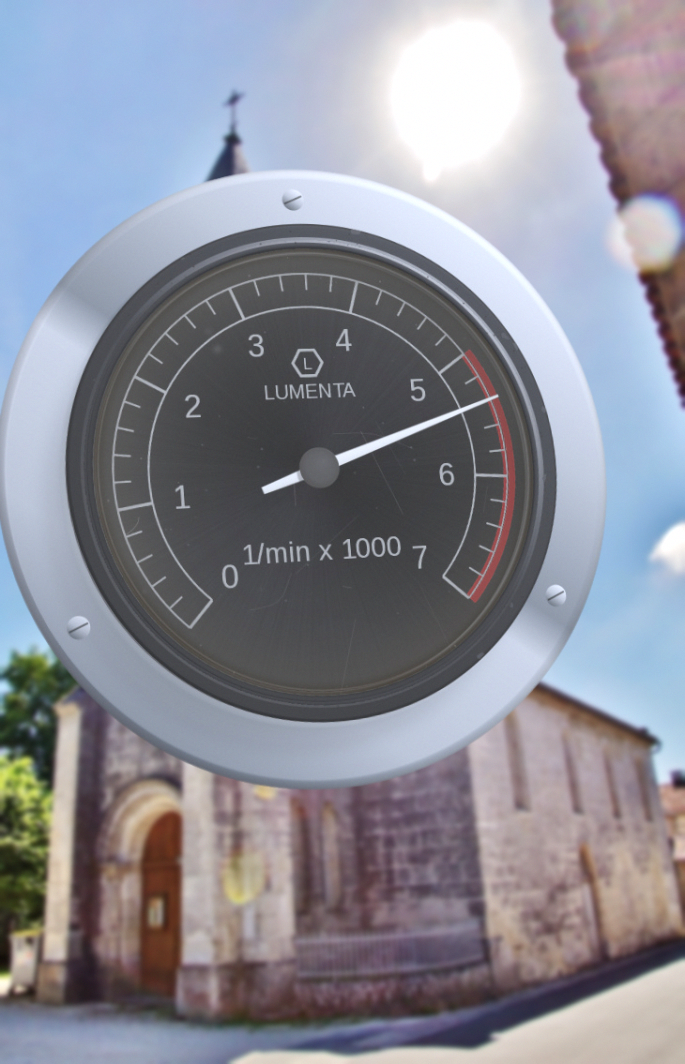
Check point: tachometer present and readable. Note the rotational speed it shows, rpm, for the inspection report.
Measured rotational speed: 5400 rpm
